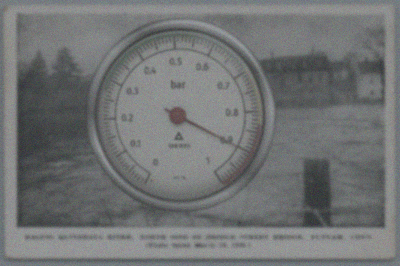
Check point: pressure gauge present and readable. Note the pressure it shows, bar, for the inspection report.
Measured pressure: 0.9 bar
